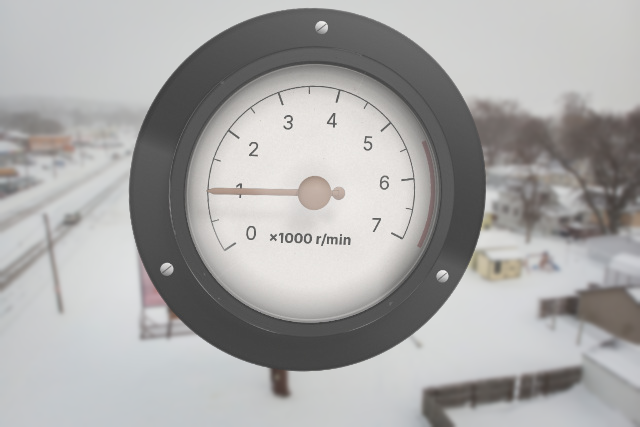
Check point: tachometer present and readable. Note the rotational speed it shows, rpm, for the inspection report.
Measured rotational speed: 1000 rpm
